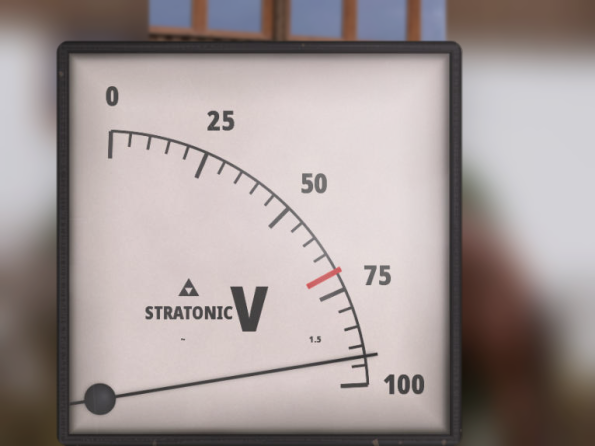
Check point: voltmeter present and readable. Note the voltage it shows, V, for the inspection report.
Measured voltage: 92.5 V
